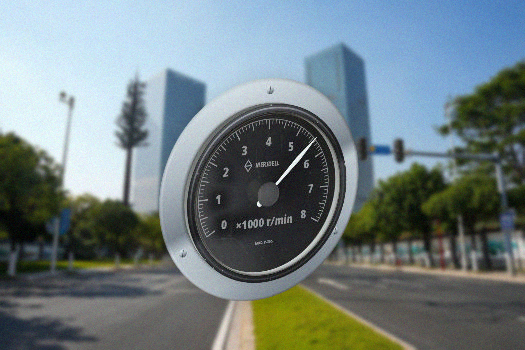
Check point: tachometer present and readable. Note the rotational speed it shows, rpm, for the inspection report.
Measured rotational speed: 5500 rpm
